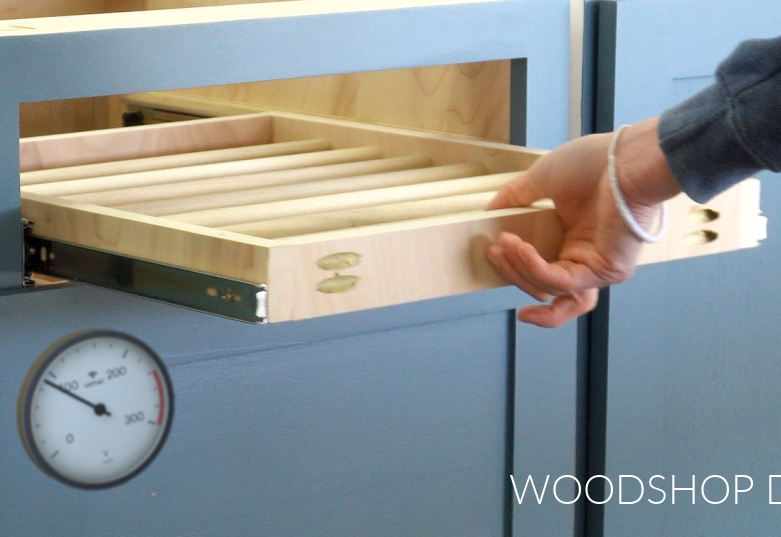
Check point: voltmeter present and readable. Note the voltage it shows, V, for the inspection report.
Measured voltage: 90 V
